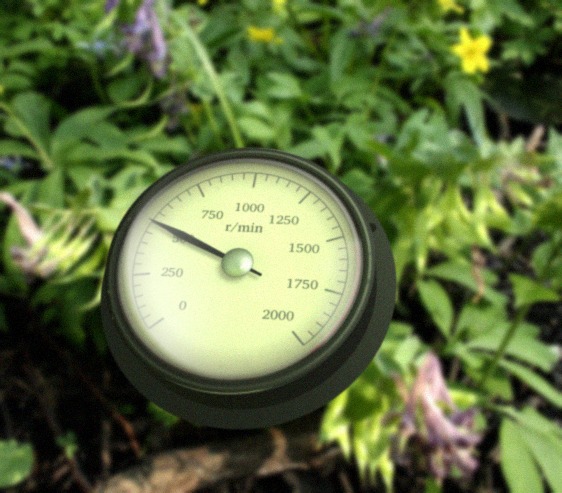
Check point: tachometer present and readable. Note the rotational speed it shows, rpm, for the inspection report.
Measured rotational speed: 500 rpm
